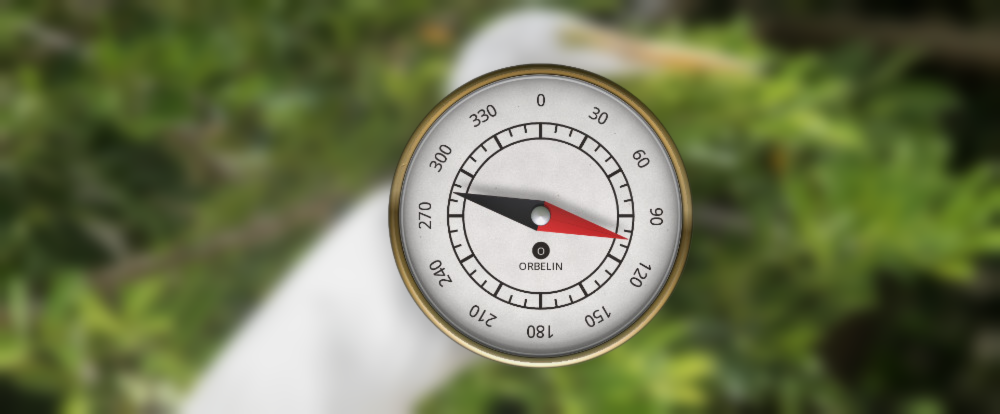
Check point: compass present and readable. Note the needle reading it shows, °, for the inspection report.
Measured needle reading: 105 °
